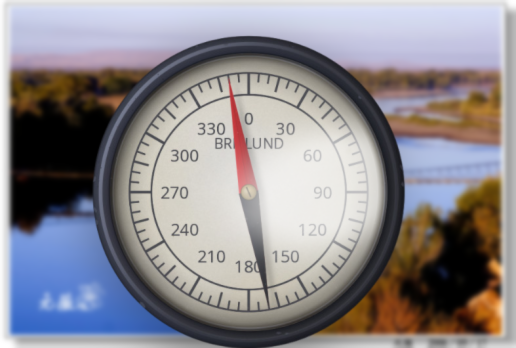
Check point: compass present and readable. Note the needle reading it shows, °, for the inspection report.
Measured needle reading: 350 °
